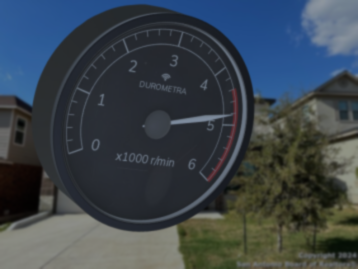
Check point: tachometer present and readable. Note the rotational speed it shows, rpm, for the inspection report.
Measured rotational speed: 4800 rpm
